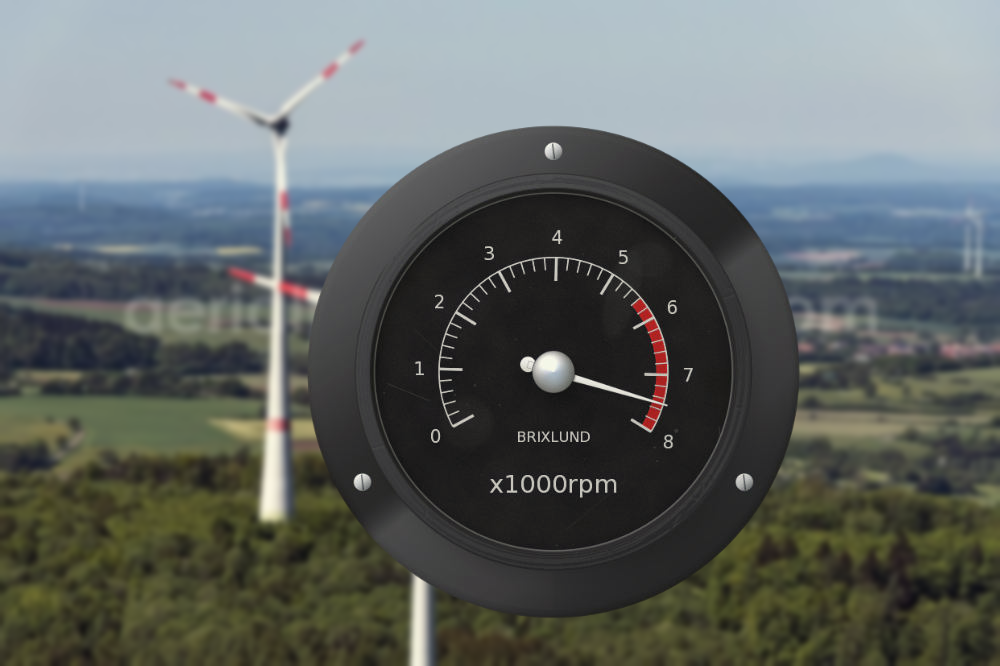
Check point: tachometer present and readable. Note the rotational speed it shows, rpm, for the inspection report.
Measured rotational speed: 7500 rpm
